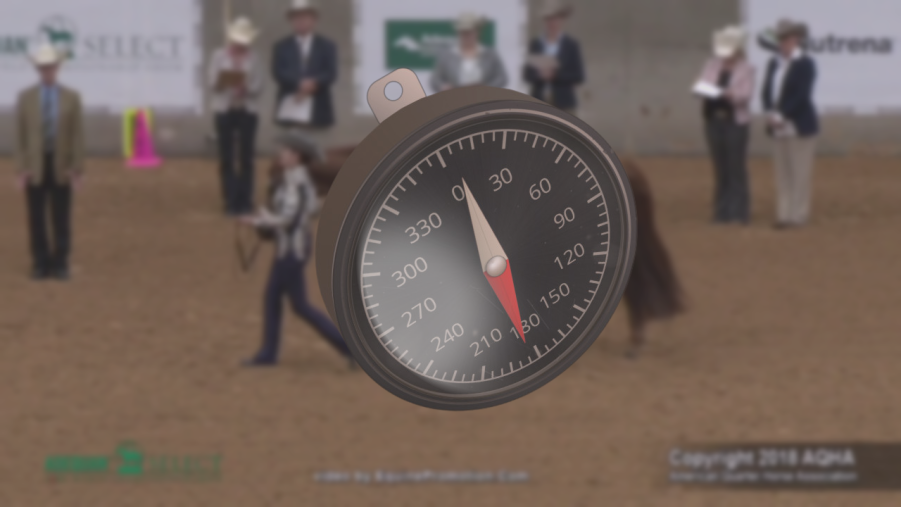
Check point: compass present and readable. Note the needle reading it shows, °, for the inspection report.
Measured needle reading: 185 °
